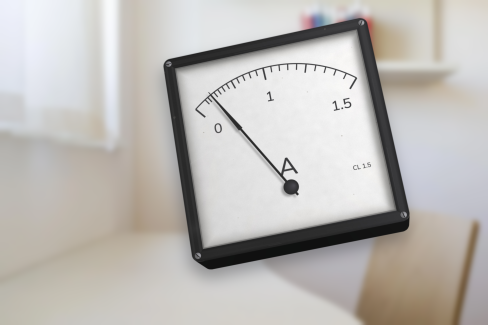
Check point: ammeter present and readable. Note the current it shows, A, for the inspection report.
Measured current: 0.5 A
